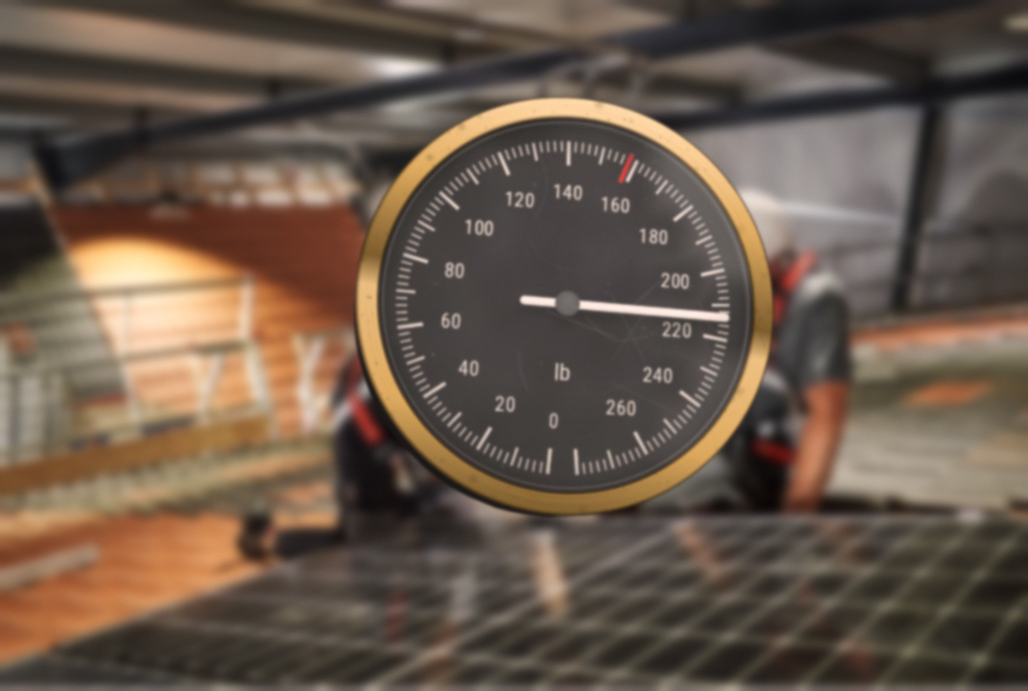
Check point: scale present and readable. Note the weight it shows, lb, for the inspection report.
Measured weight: 214 lb
